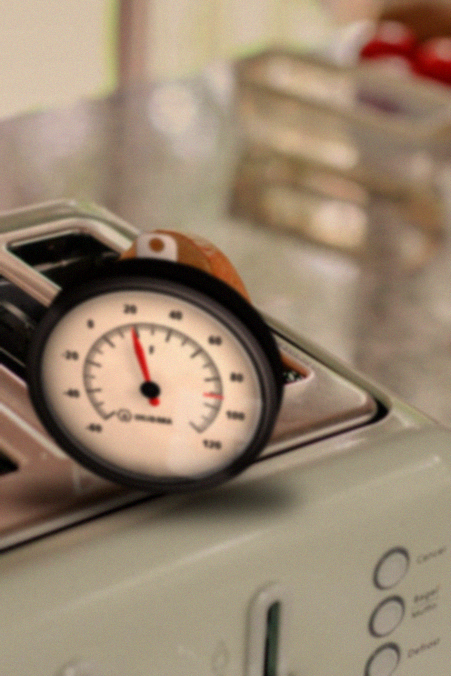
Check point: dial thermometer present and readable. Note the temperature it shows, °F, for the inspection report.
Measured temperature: 20 °F
